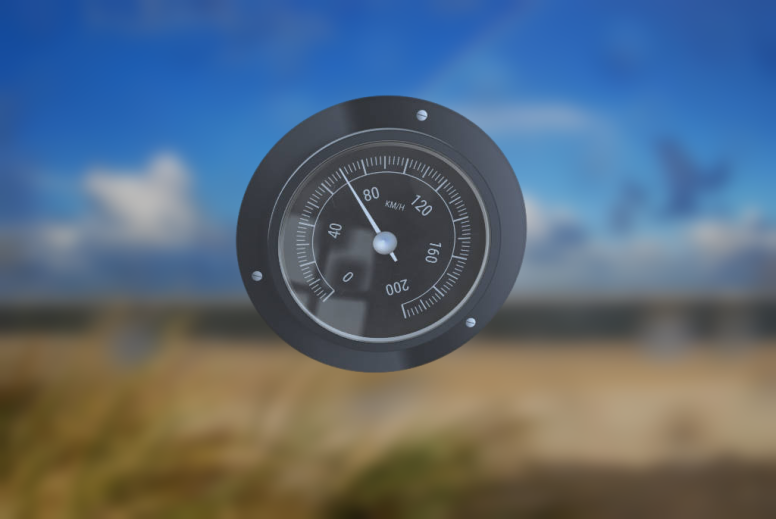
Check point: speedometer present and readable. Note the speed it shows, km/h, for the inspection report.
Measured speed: 70 km/h
